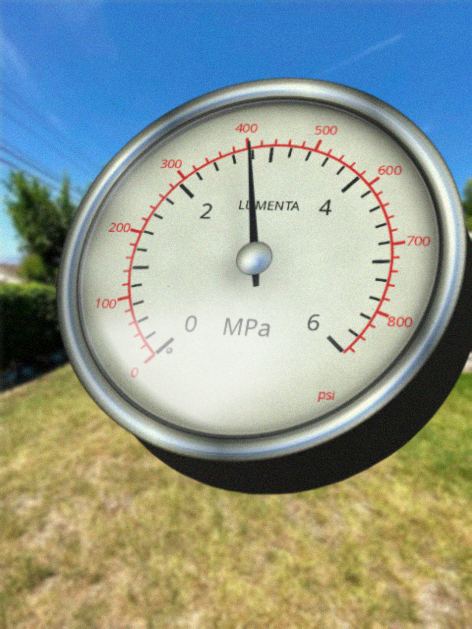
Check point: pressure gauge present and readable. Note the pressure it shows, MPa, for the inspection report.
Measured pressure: 2.8 MPa
